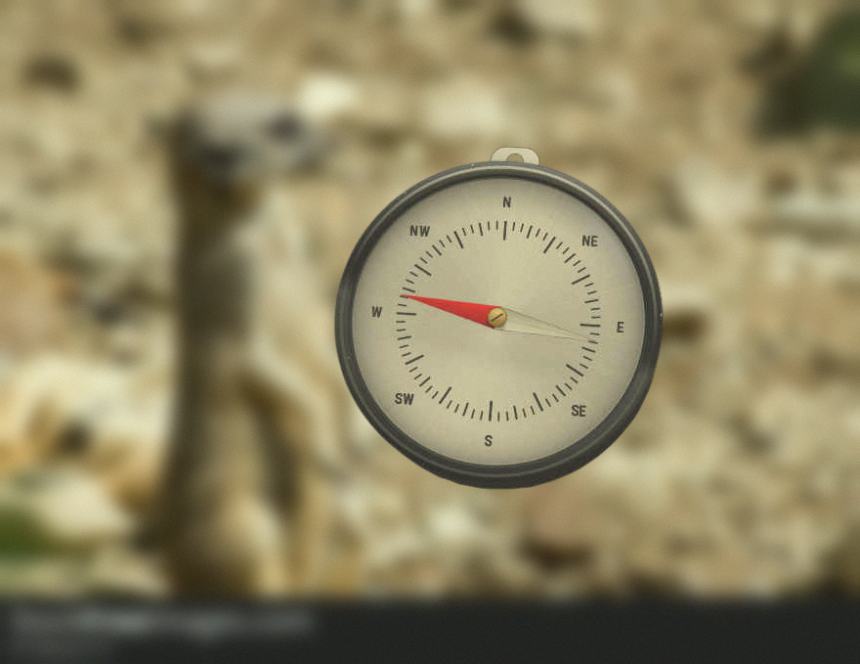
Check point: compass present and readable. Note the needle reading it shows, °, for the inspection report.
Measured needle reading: 280 °
